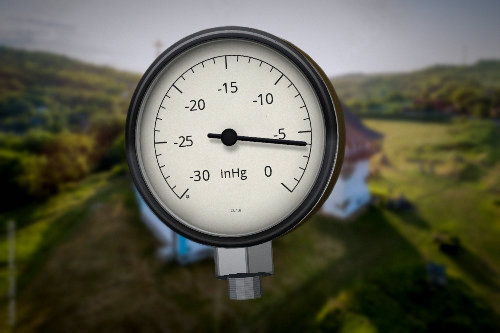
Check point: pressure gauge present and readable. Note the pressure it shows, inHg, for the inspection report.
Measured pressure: -4 inHg
